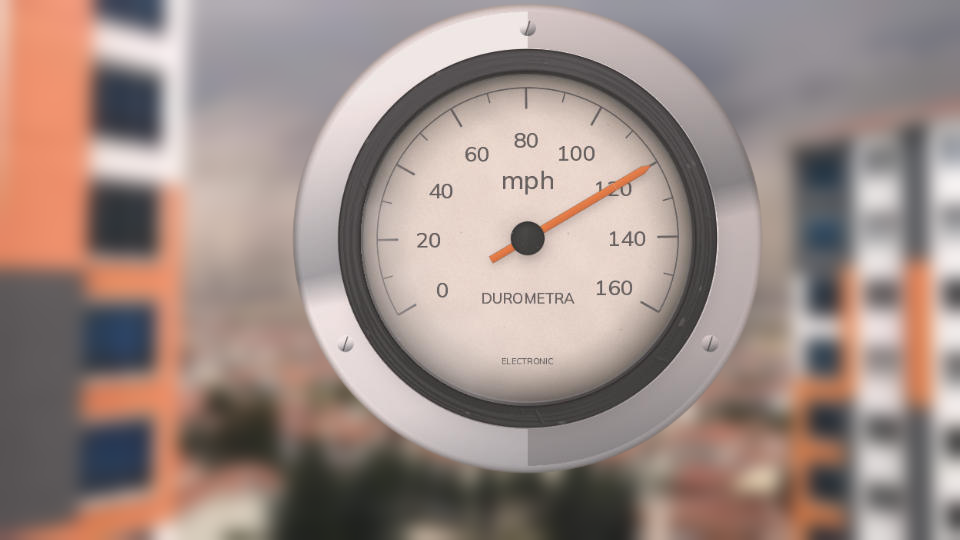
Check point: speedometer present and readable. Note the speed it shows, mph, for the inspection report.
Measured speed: 120 mph
